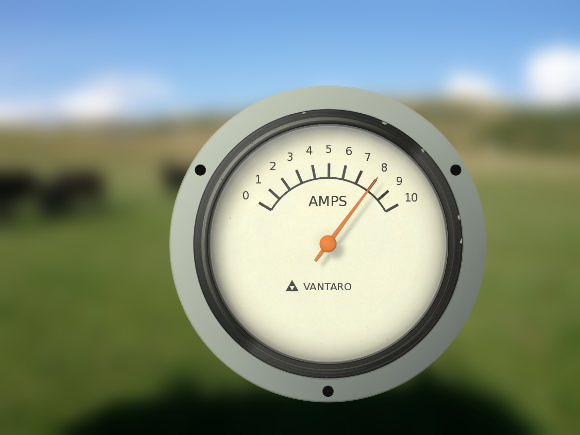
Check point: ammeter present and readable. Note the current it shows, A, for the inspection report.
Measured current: 8 A
